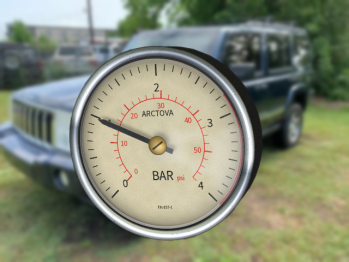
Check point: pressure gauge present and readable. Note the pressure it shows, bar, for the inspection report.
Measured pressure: 1 bar
